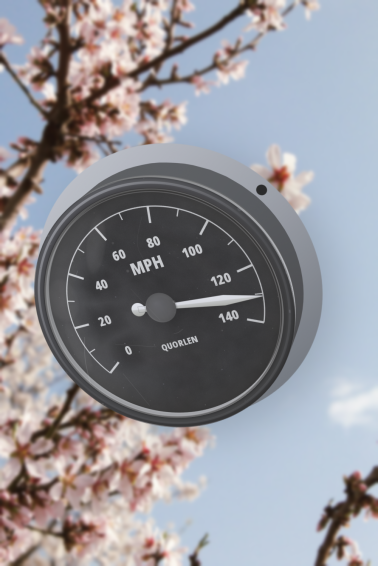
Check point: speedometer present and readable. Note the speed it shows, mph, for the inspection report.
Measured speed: 130 mph
